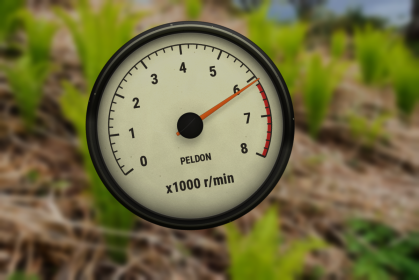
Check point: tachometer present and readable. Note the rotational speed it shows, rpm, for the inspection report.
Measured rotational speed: 6100 rpm
